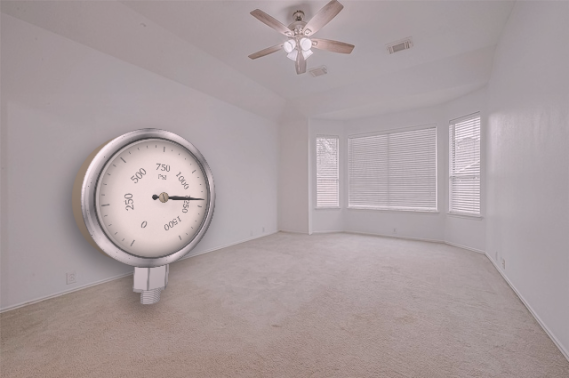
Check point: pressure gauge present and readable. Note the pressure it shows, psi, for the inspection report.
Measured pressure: 1200 psi
